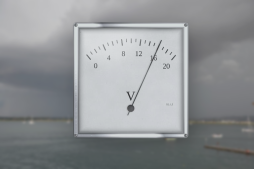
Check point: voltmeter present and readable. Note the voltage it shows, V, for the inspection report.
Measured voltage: 16 V
